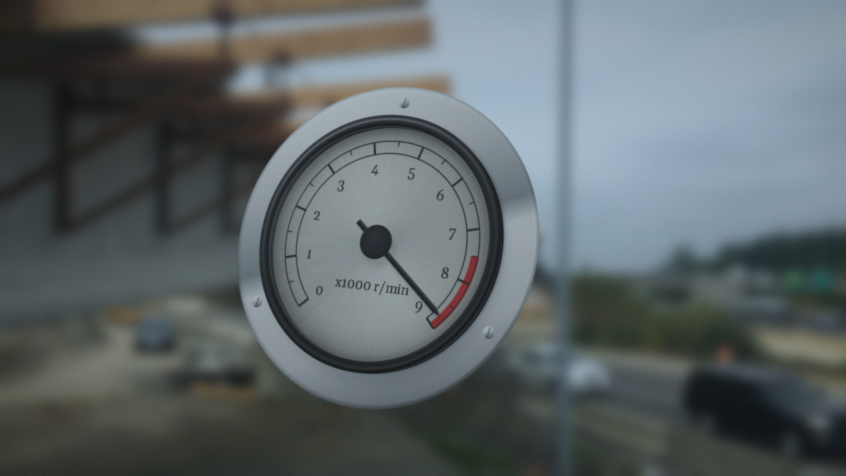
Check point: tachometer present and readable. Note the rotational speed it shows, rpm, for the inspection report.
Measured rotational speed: 8750 rpm
